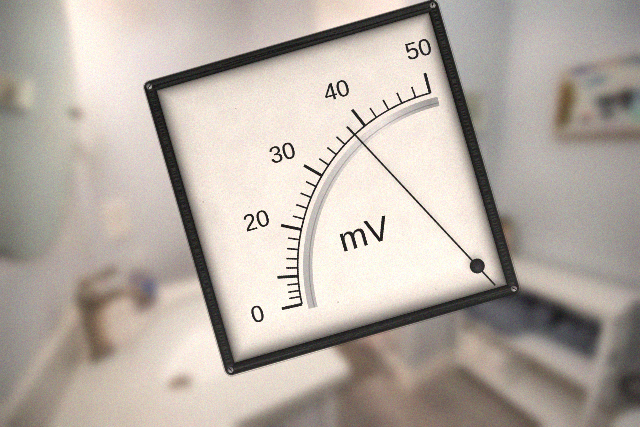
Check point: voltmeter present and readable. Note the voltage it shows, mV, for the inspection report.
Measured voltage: 38 mV
